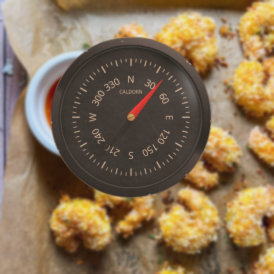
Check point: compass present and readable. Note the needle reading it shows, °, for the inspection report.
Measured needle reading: 40 °
